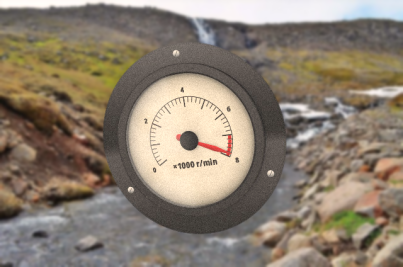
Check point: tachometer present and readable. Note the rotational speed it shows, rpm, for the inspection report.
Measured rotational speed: 7800 rpm
